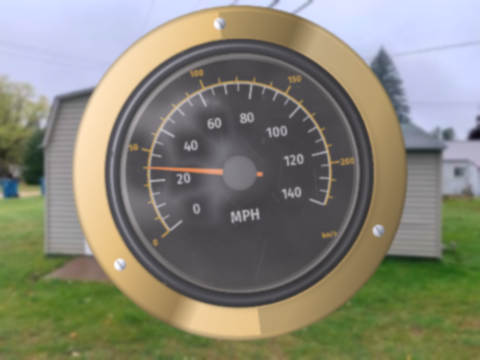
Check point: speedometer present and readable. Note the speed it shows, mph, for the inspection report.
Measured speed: 25 mph
